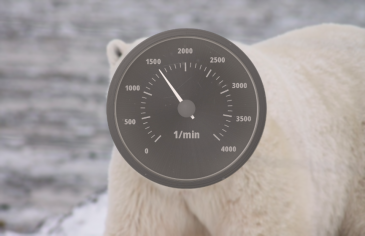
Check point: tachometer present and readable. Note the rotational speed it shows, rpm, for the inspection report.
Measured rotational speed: 1500 rpm
